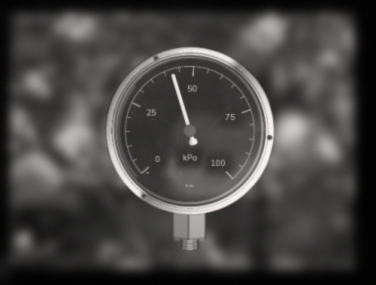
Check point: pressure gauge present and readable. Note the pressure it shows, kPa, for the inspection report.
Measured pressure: 42.5 kPa
